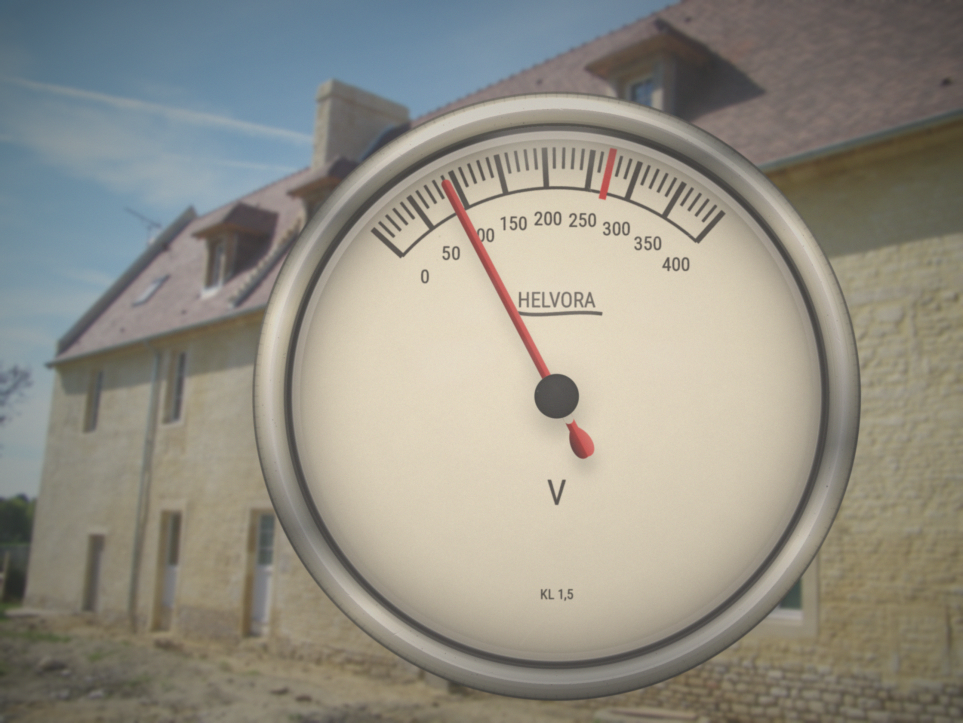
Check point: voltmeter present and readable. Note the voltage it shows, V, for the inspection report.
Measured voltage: 90 V
